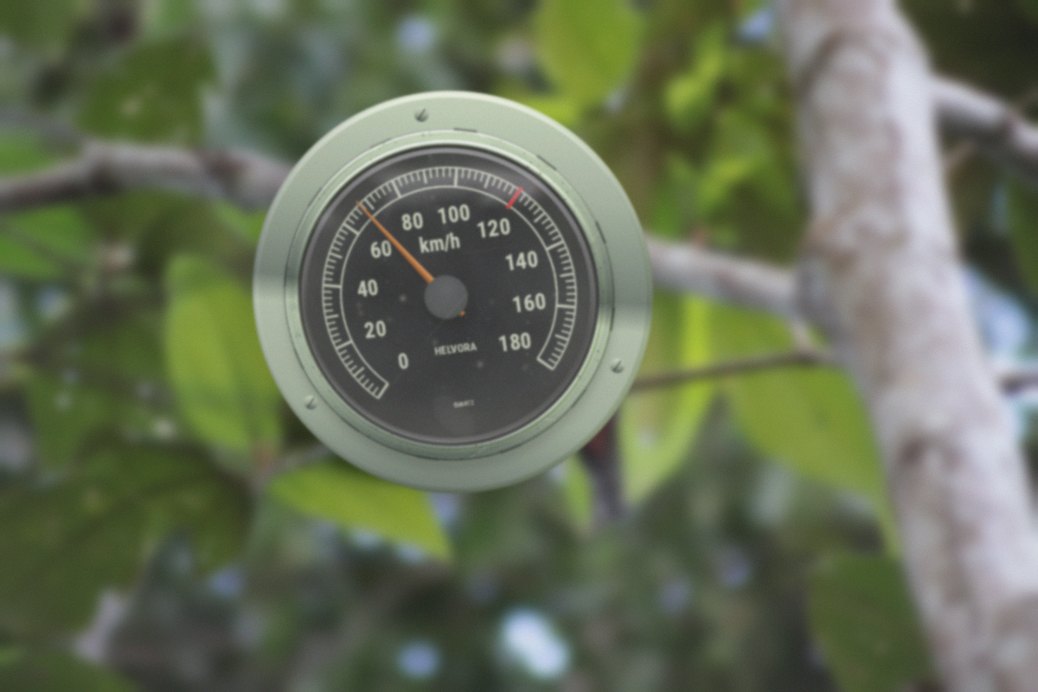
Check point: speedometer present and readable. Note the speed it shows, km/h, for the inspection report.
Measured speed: 68 km/h
